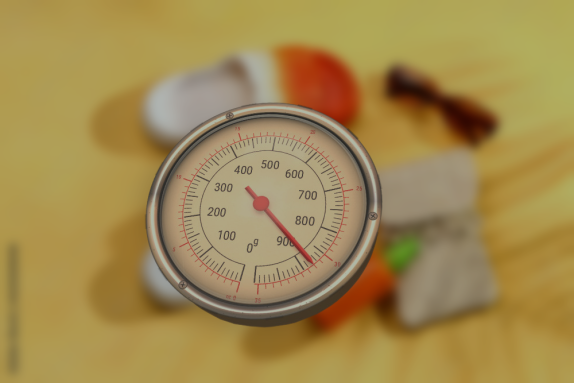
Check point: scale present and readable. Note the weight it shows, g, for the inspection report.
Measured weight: 880 g
